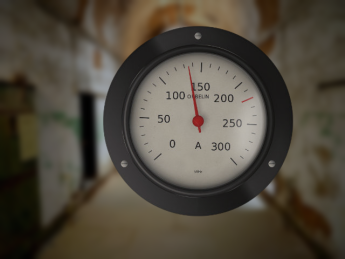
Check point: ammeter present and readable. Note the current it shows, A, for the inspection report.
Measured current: 135 A
